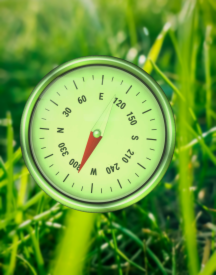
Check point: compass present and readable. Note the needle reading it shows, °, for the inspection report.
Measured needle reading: 290 °
